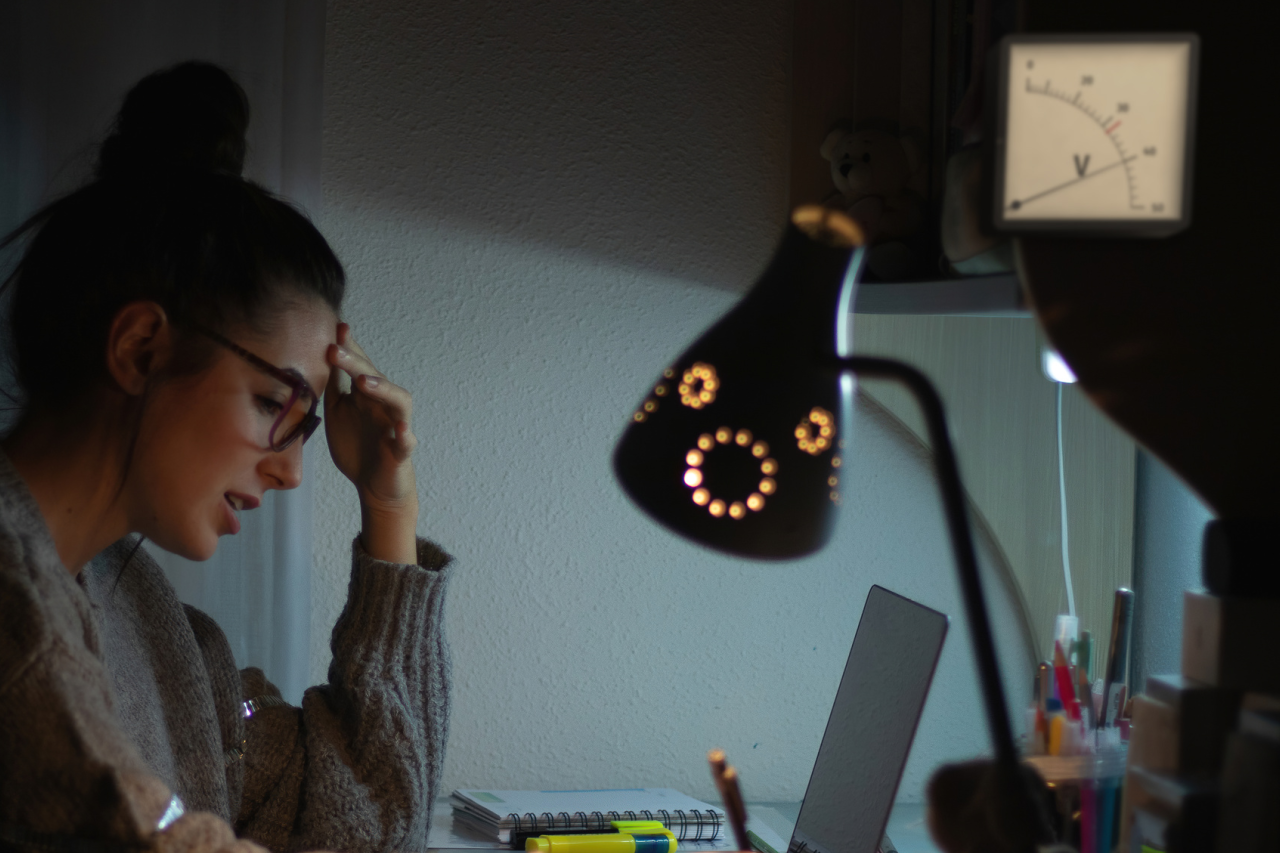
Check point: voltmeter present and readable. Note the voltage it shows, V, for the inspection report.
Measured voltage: 40 V
